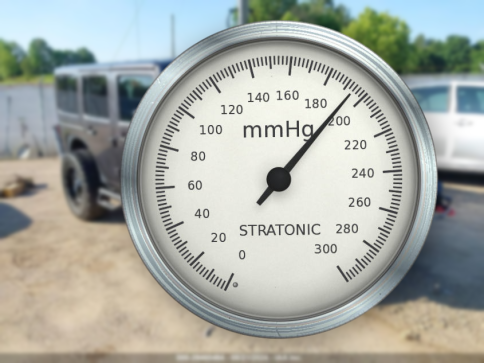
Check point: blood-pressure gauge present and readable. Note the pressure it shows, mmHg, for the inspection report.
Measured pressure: 194 mmHg
